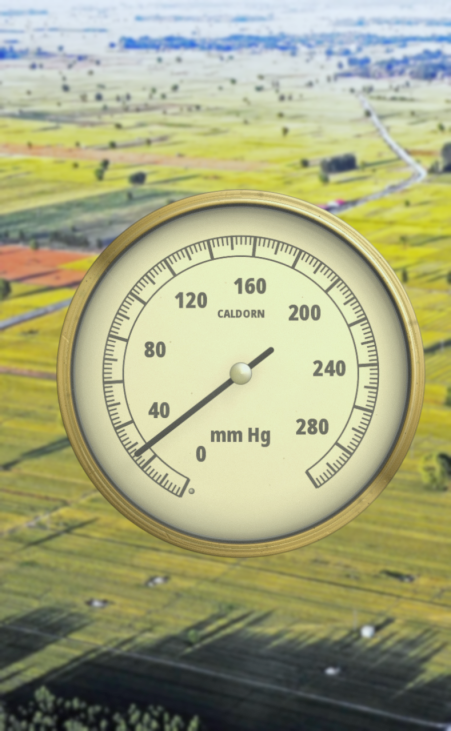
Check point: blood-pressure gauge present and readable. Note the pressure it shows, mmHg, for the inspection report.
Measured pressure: 26 mmHg
